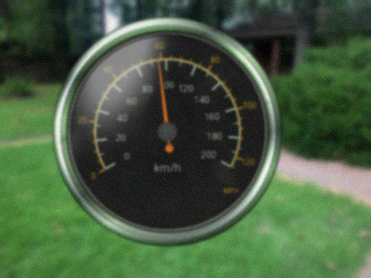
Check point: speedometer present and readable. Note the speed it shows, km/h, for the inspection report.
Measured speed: 95 km/h
